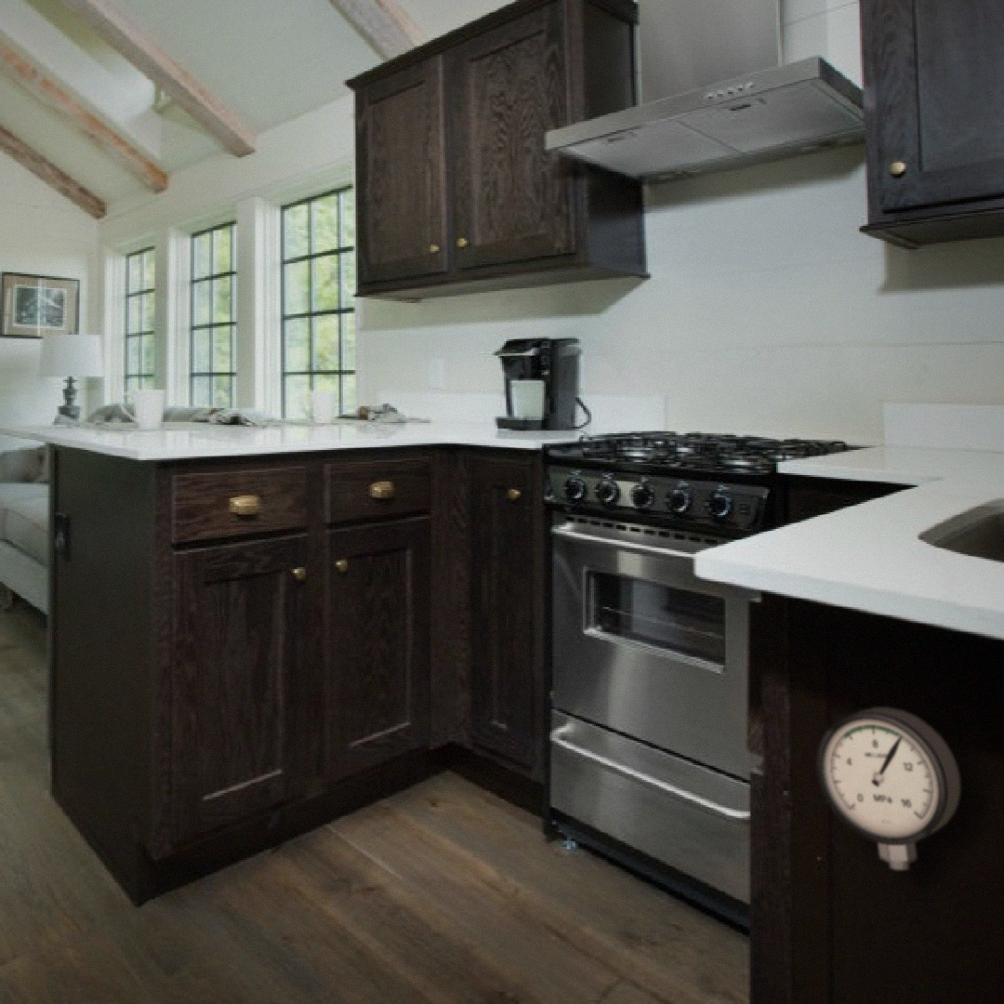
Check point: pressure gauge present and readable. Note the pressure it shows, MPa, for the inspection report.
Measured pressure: 10 MPa
